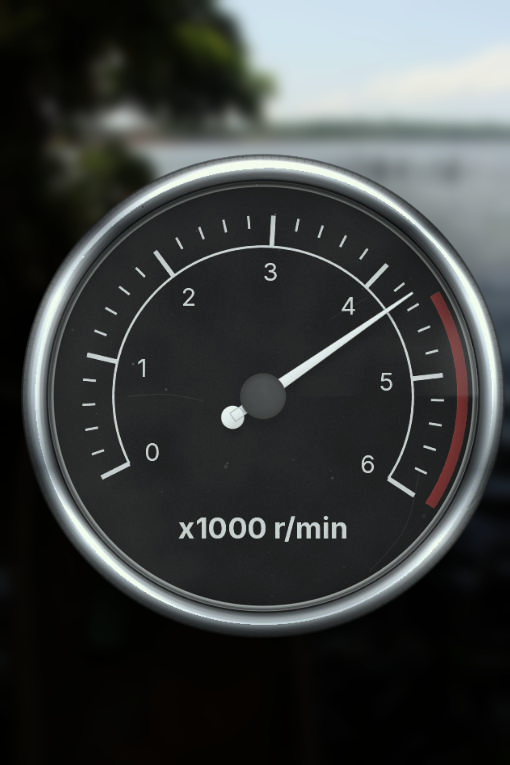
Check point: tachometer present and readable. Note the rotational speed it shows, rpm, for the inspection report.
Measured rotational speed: 4300 rpm
